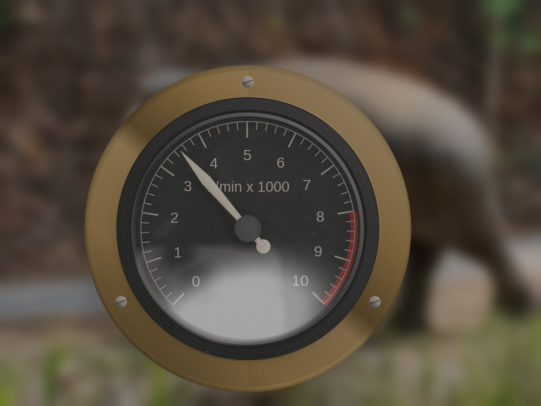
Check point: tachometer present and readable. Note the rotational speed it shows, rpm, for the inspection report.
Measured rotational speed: 3500 rpm
